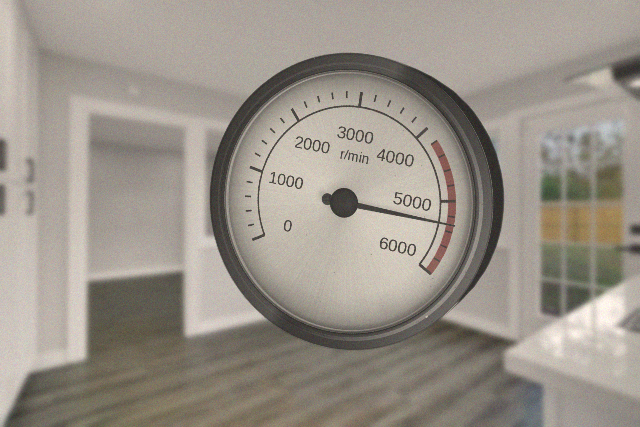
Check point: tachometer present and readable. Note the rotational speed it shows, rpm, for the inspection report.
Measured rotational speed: 5300 rpm
